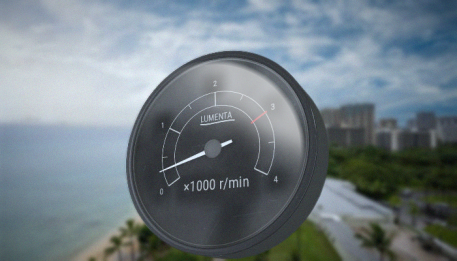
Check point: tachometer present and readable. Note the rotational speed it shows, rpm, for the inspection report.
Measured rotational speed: 250 rpm
